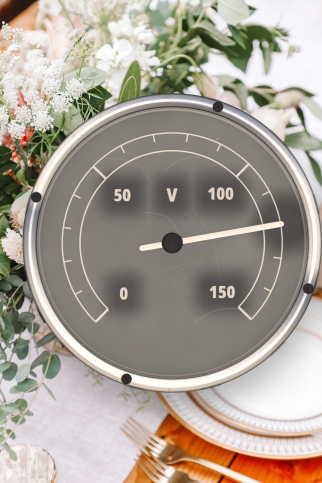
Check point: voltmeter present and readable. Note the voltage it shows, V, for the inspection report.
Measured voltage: 120 V
